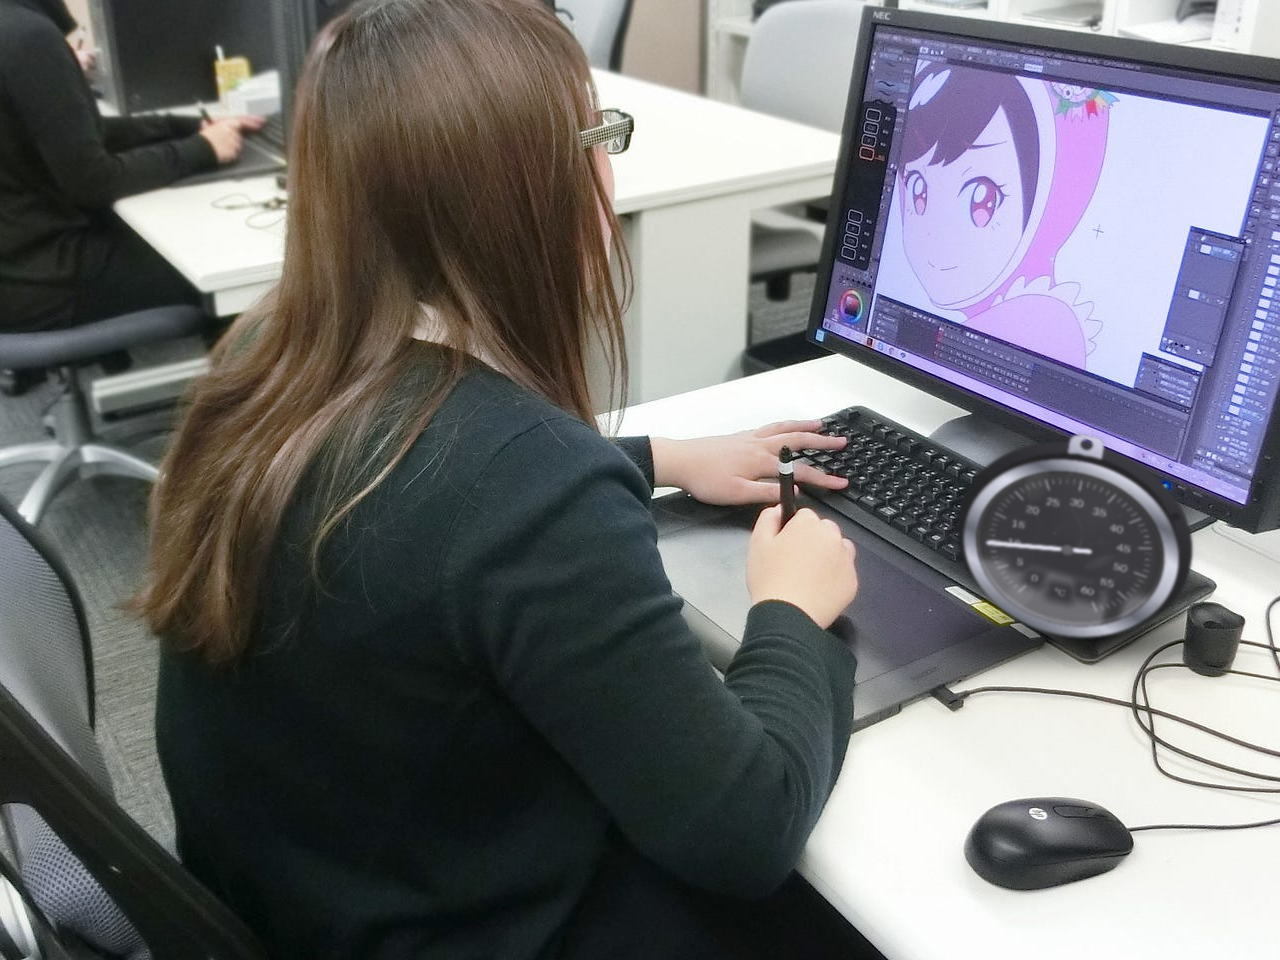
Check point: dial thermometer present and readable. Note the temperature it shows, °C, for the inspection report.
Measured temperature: 10 °C
